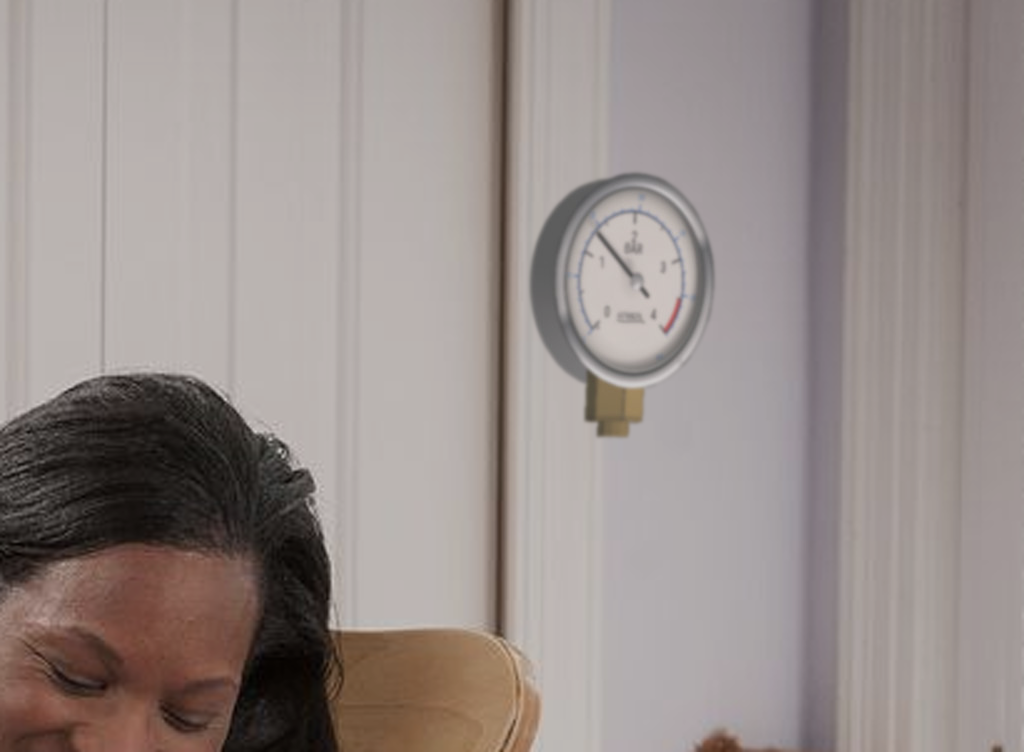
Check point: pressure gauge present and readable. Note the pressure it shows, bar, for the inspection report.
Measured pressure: 1.25 bar
